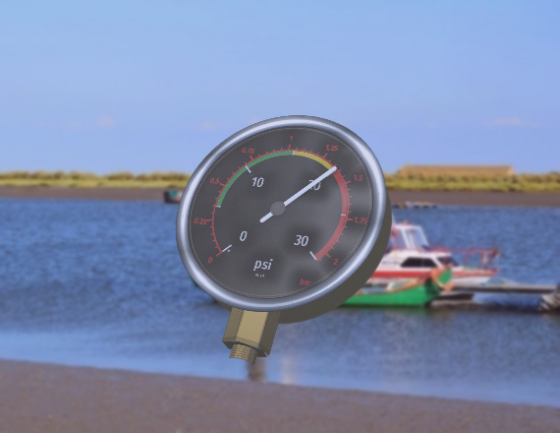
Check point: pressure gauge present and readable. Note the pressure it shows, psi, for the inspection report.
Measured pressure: 20 psi
